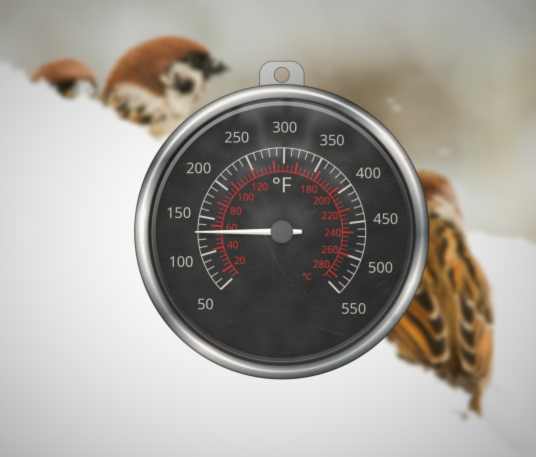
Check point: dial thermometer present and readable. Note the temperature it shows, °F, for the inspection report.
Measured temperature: 130 °F
